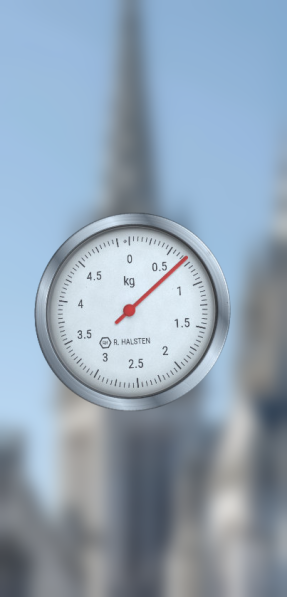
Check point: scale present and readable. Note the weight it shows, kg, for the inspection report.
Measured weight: 0.7 kg
